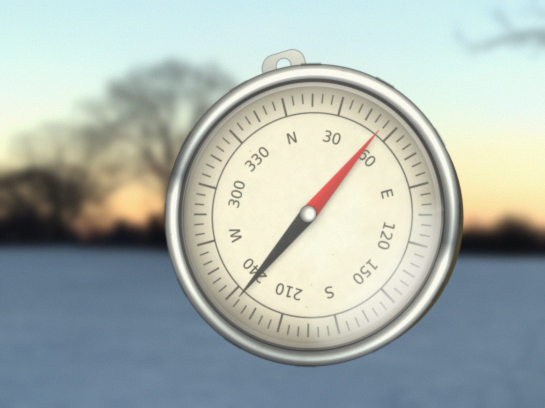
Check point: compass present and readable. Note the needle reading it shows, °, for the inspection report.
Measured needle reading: 55 °
